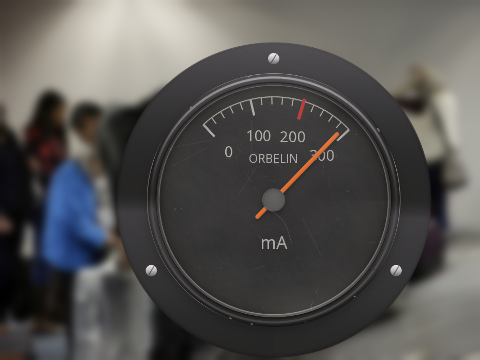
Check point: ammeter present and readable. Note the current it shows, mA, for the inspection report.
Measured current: 290 mA
